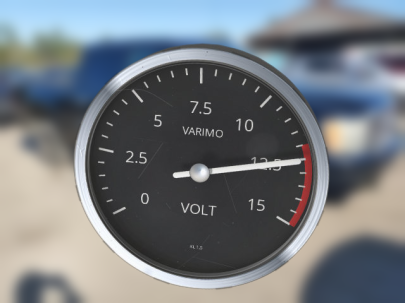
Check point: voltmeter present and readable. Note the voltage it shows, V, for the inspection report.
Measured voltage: 12.5 V
